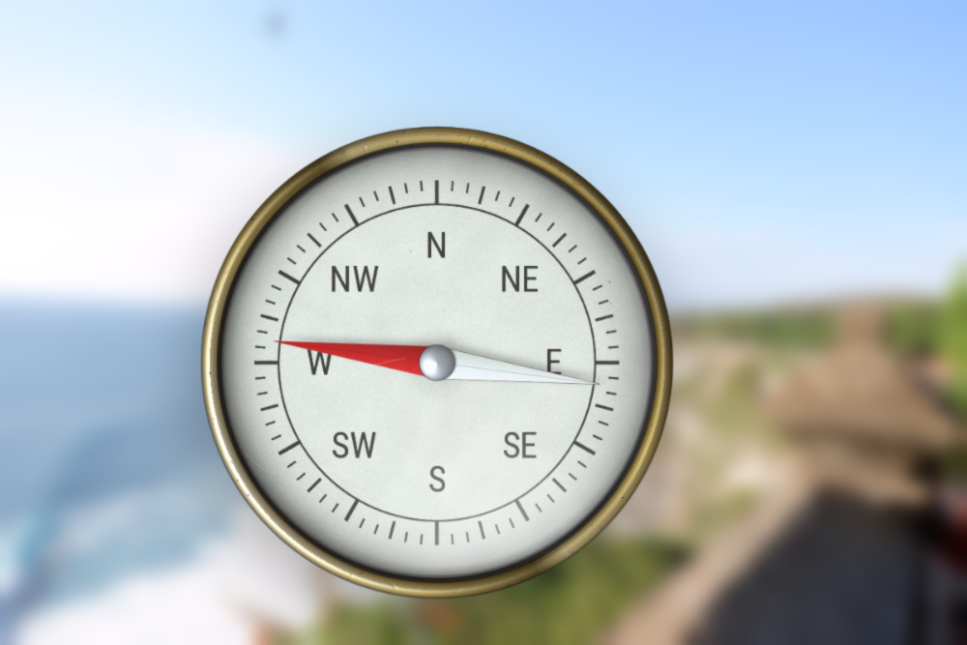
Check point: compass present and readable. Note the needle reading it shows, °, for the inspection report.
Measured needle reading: 277.5 °
